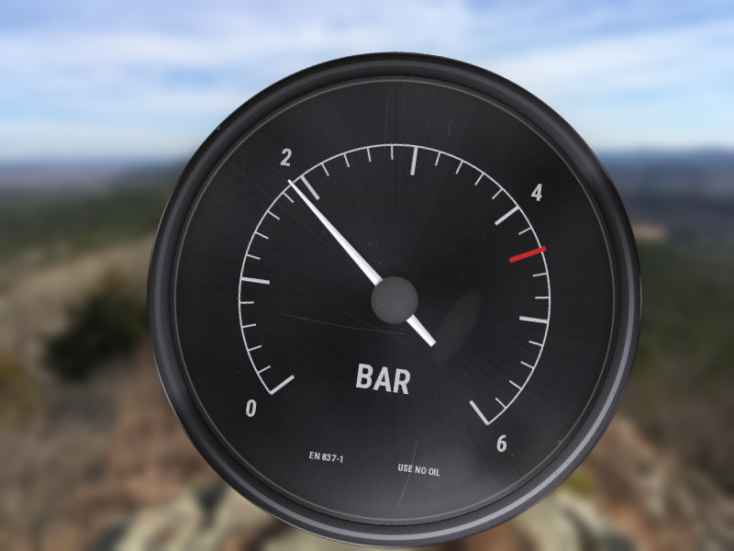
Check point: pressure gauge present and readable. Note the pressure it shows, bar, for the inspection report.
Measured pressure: 1.9 bar
